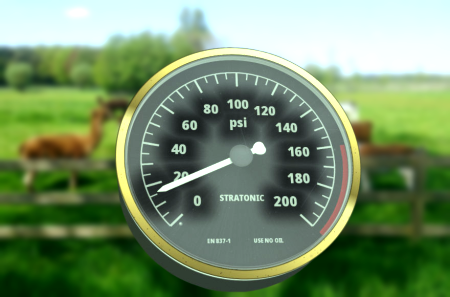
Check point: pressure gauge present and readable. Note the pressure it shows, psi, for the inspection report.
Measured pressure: 15 psi
